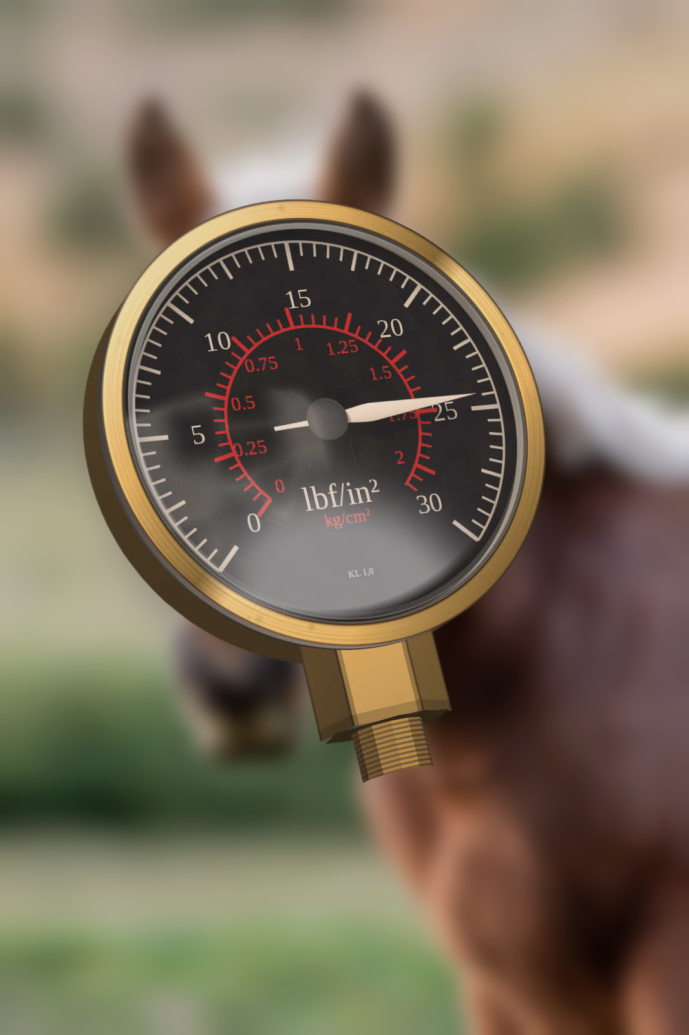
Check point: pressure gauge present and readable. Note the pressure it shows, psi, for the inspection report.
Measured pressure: 24.5 psi
